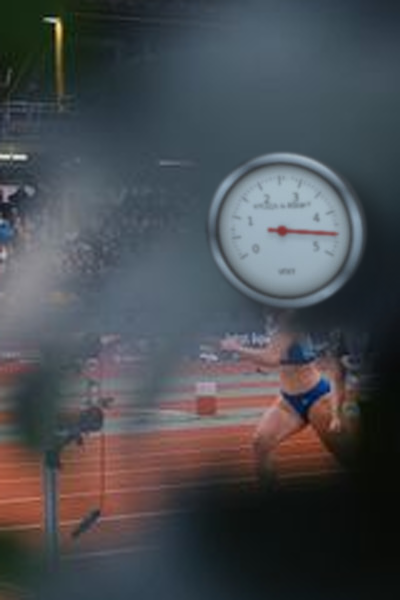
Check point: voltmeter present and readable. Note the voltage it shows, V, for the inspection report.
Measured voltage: 4.5 V
